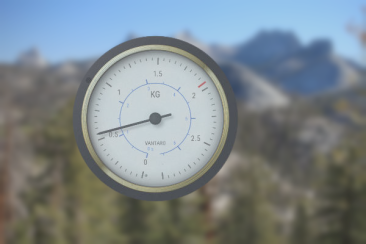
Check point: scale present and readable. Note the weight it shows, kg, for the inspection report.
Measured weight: 0.55 kg
